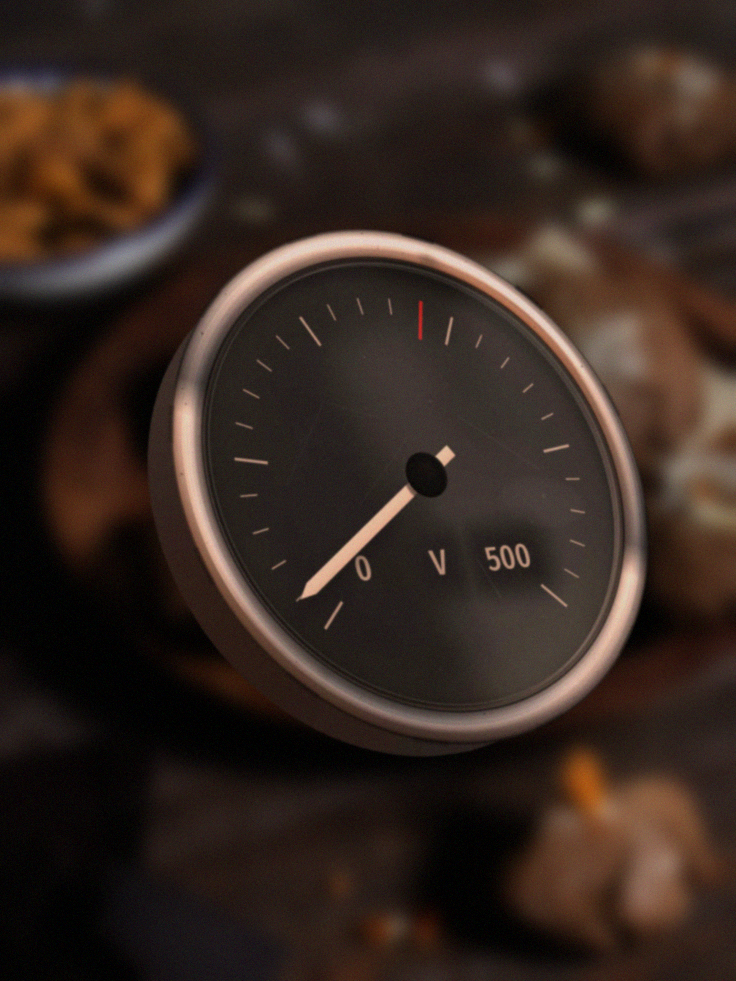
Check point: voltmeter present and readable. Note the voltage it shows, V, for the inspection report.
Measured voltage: 20 V
